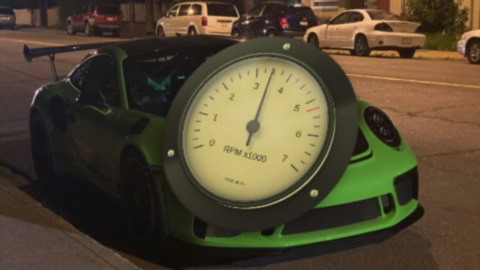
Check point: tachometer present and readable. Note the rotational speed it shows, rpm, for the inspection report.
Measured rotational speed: 3500 rpm
